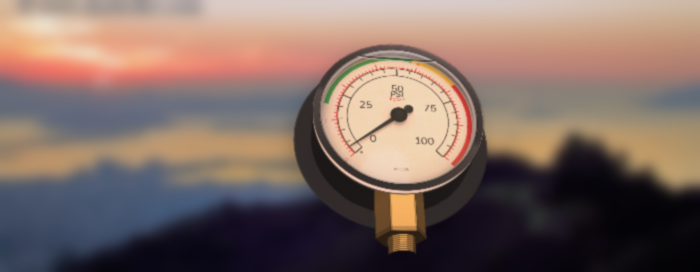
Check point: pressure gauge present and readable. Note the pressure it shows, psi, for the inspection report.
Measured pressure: 2.5 psi
